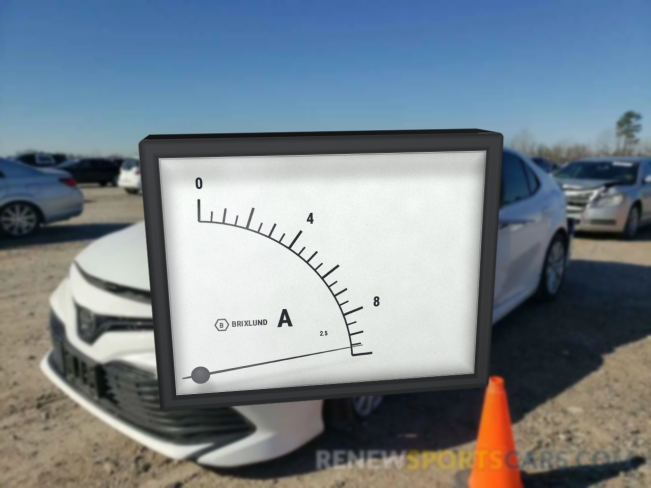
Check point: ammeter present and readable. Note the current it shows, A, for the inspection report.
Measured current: 9.5 A
